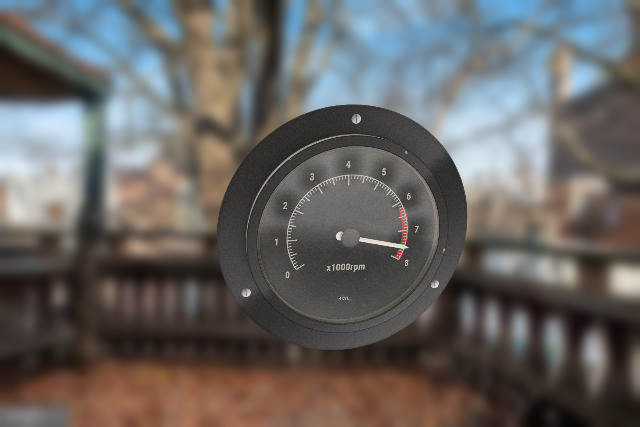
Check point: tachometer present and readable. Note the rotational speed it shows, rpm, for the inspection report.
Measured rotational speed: 7500 rpm
